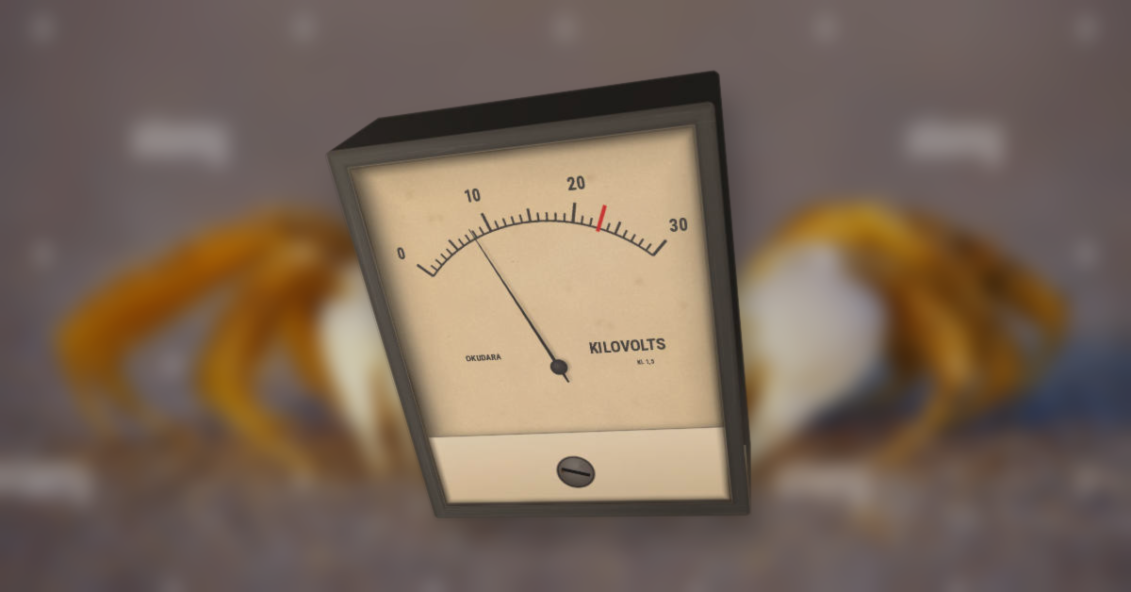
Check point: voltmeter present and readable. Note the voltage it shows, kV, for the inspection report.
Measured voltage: 8 kV
